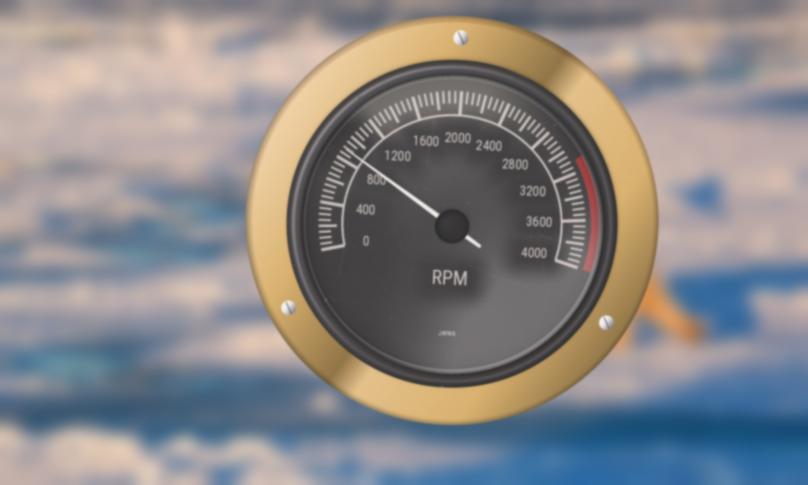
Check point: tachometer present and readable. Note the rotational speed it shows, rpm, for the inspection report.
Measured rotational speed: 900 rpm
